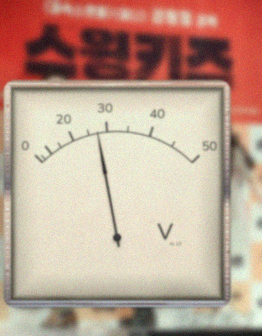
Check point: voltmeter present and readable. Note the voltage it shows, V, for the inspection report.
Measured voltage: 27.5 V
